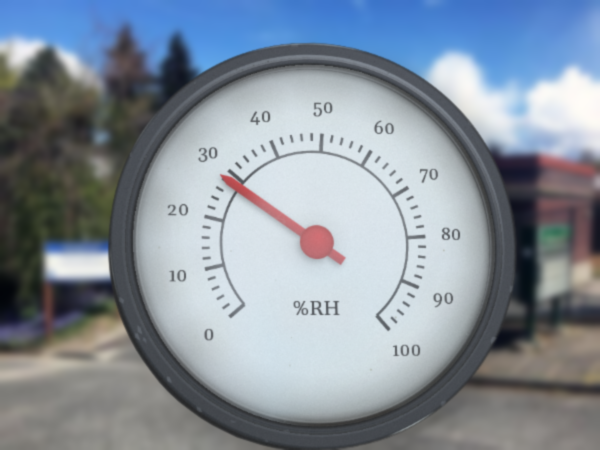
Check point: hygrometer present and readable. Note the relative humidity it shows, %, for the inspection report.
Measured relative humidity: 28 %
